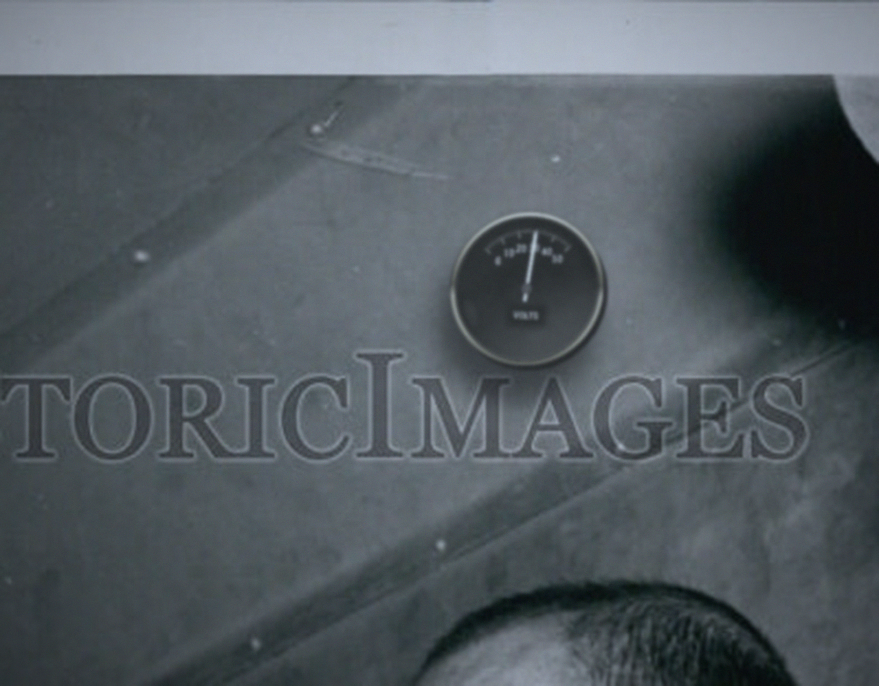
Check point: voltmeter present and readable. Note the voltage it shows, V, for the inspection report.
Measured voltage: 30 V
